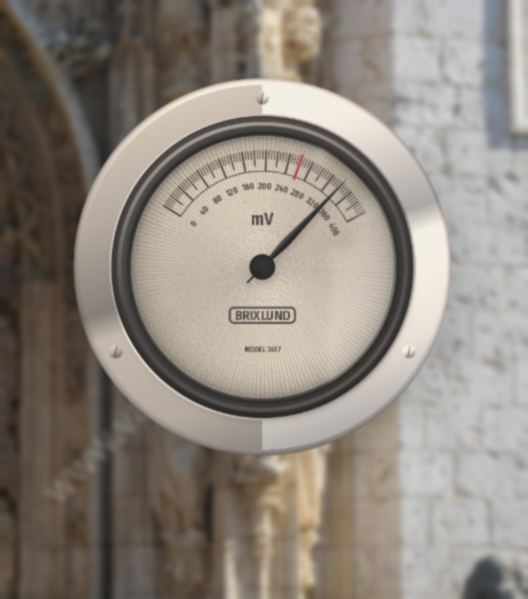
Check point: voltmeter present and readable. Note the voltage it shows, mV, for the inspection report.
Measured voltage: 340 mV
